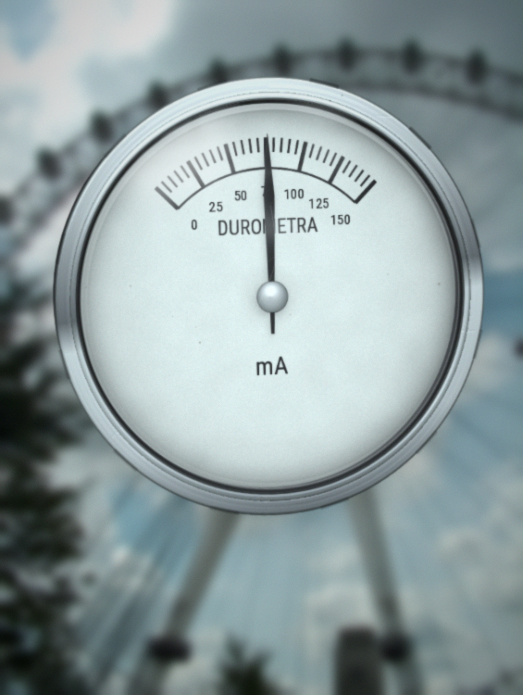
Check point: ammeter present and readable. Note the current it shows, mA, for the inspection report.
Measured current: 75 mA
